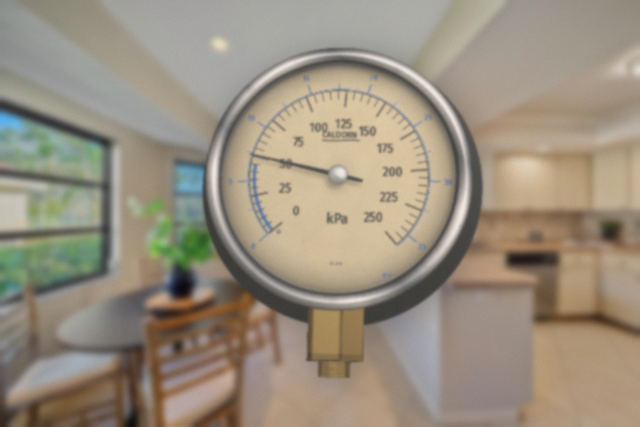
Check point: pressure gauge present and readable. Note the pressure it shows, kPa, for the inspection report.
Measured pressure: 50 kPa
